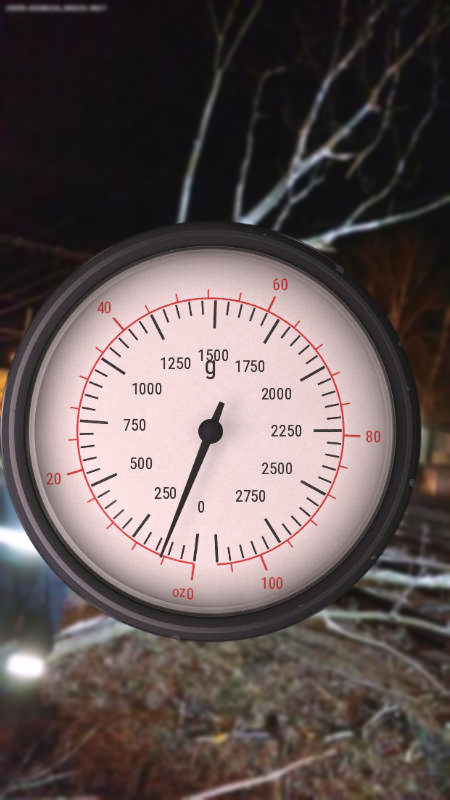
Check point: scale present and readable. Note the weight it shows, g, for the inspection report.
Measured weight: 125 g
